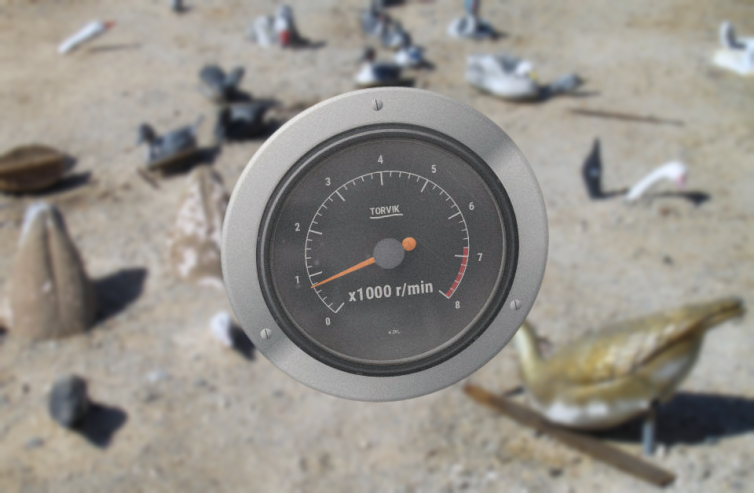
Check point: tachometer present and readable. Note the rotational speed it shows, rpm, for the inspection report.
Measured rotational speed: 800 rpm
